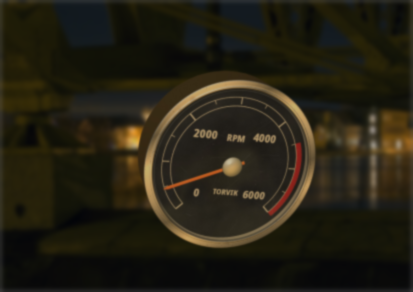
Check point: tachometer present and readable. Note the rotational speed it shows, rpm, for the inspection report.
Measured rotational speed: 500 rpm
